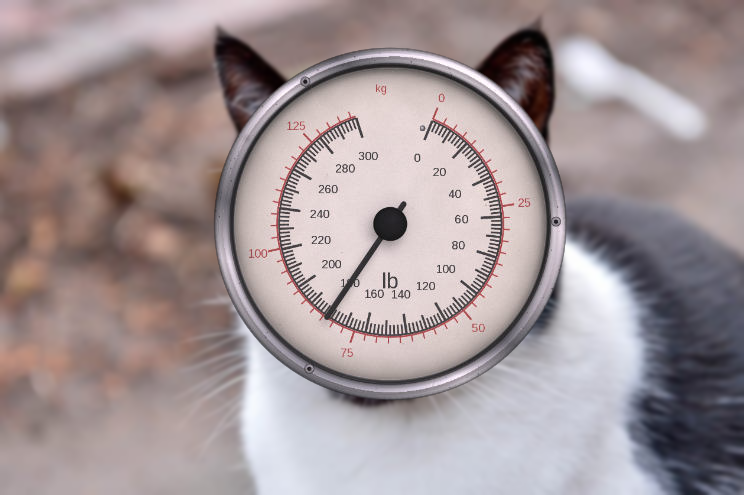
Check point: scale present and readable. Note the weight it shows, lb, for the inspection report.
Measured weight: 180 lb
